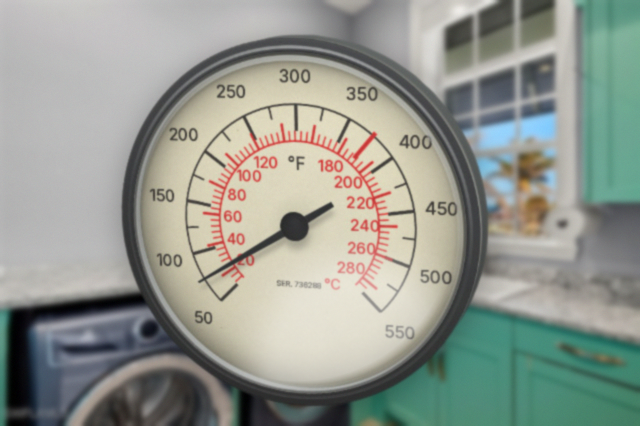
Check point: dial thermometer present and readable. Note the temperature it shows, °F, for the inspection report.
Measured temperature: 75 °F
